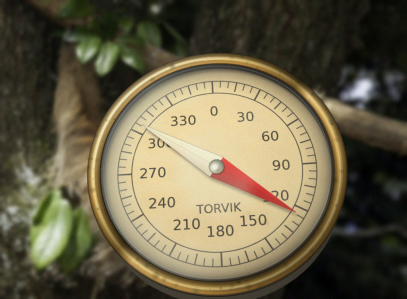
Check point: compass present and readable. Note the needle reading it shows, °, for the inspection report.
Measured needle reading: 125 °
